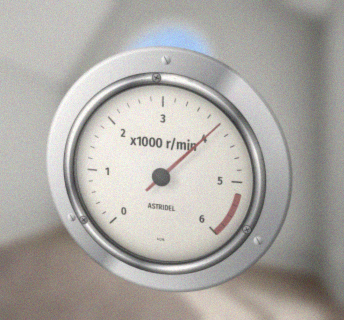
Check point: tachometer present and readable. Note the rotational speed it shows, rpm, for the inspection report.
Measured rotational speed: 4000 rpm
